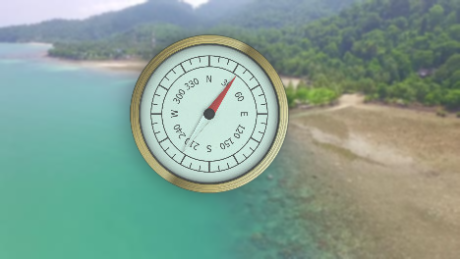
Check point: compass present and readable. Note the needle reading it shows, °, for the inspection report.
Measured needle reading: 35 °
